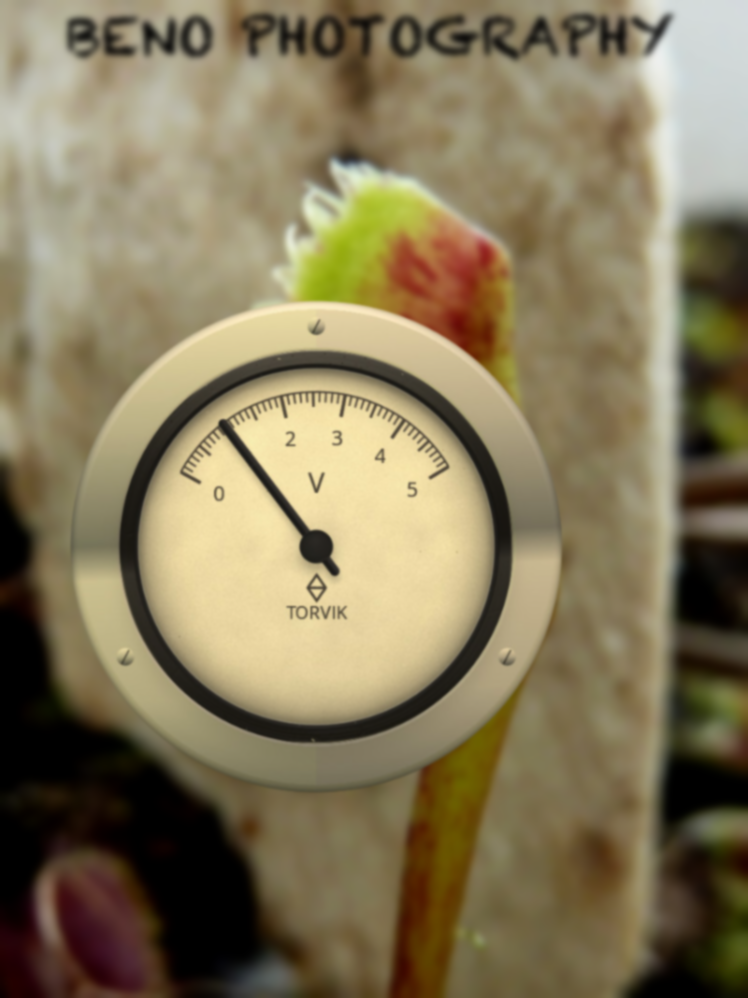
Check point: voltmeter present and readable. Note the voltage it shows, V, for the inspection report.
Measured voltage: 1 V
